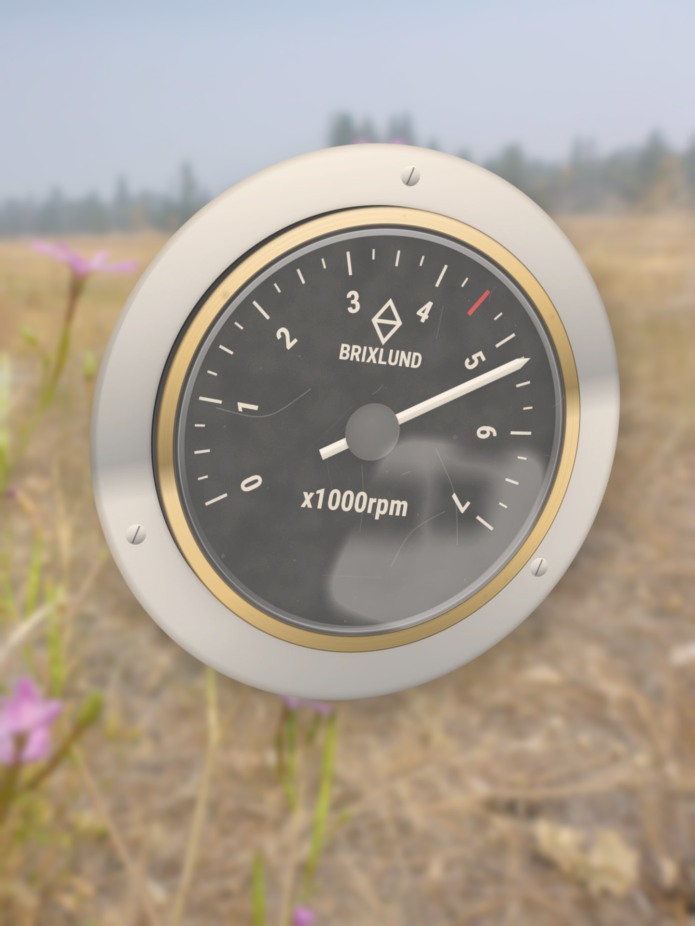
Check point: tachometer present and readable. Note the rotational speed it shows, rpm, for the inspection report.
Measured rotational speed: 5250 rpm
